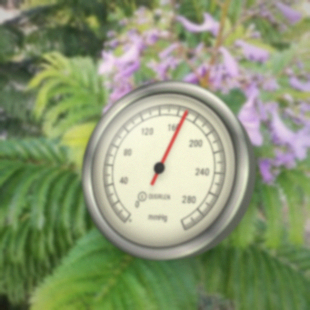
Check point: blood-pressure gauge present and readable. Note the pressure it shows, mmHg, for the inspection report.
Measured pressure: 170 mmHg
